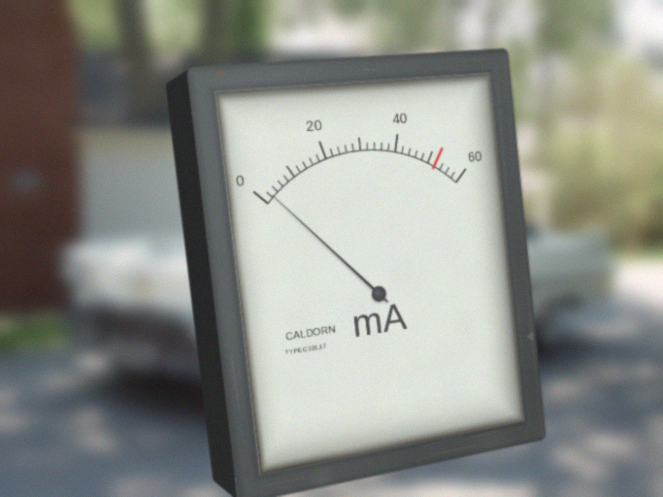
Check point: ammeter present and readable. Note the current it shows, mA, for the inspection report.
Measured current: 2 mA
